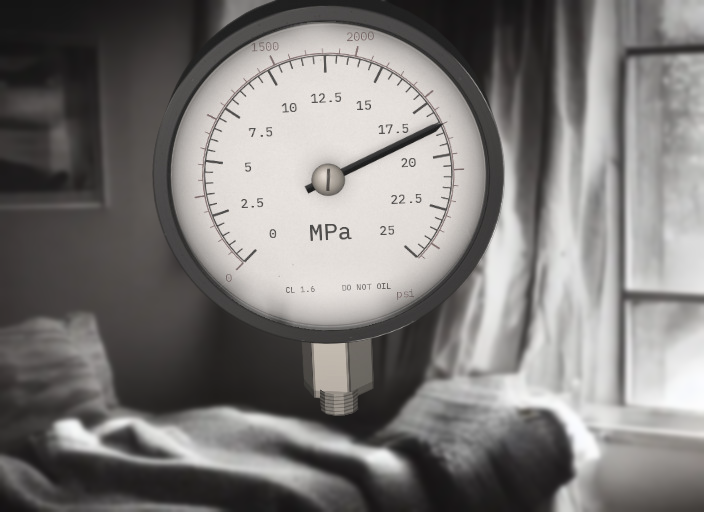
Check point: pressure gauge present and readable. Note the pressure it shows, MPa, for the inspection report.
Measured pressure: 18.5 MPa
